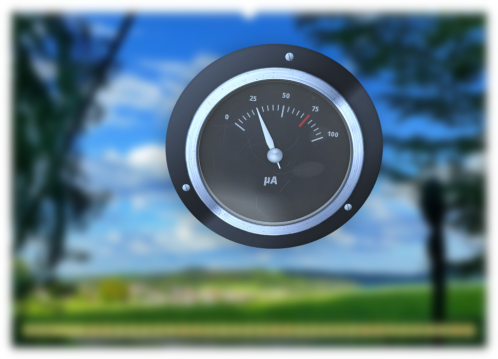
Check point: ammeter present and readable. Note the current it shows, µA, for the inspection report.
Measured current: 25 µA
